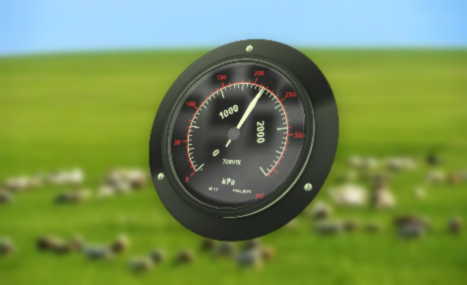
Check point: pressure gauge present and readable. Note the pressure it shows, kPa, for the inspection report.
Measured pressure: 1500 kPa
